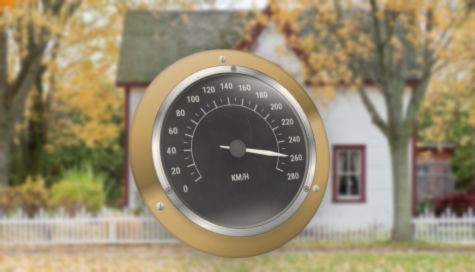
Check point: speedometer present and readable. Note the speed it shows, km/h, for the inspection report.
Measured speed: 260 km/h
